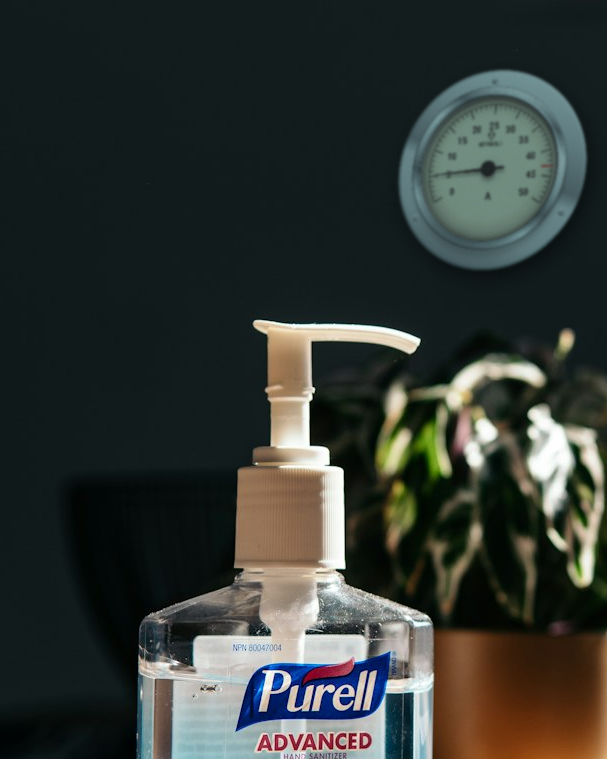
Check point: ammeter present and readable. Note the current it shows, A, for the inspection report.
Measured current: 5 A
